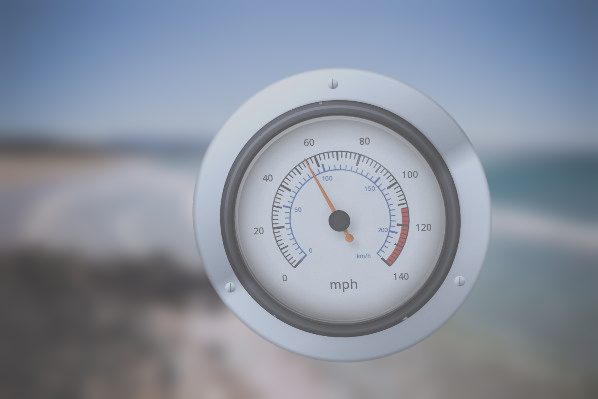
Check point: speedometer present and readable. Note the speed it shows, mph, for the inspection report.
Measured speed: 56 mph
